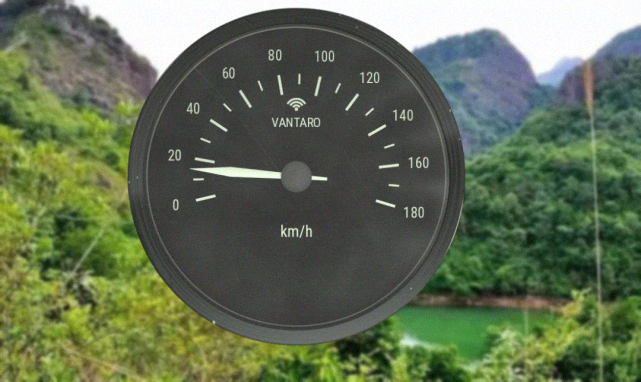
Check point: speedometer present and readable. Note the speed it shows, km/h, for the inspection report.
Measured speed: 15 km/h
